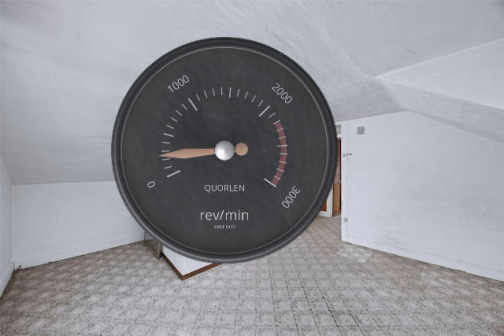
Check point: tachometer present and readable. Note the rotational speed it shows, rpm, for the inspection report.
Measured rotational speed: 250 rpm
